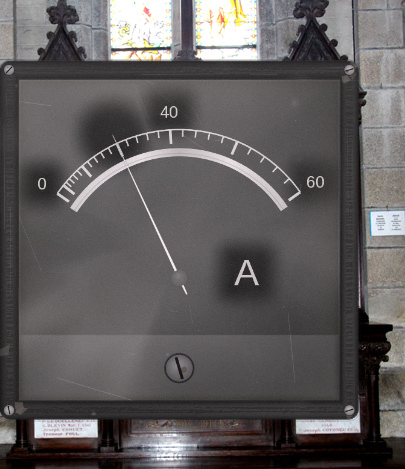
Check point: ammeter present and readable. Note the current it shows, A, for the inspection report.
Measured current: 30 A
